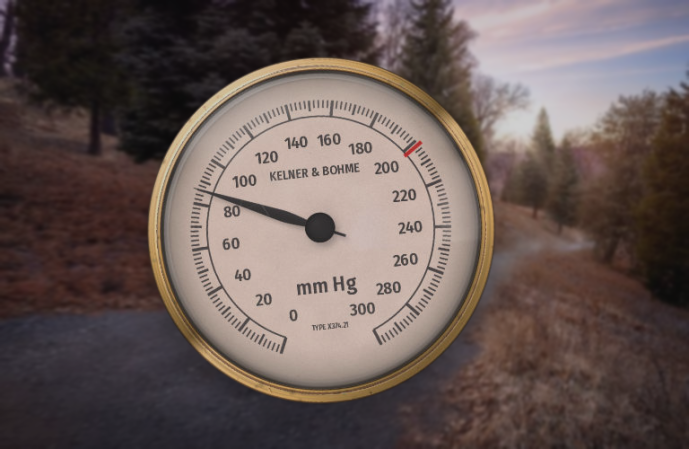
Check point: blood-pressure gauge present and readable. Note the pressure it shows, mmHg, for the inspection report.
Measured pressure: 86 mmHg
